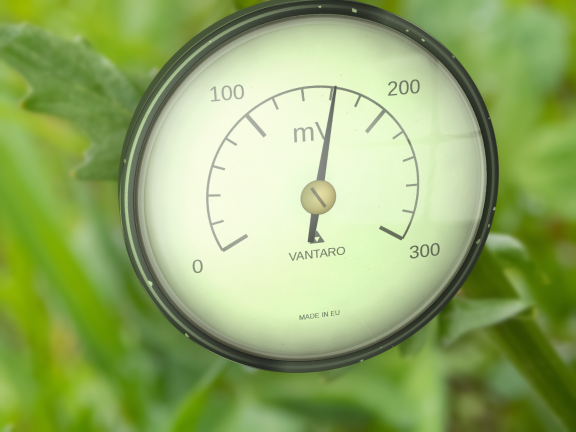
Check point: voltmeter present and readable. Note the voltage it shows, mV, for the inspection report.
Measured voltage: 160 mV
